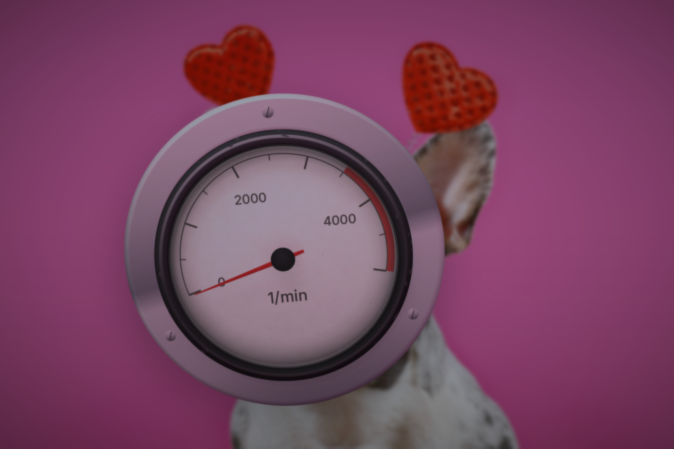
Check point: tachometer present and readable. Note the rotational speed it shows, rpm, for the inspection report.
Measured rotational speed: 0 rpm
